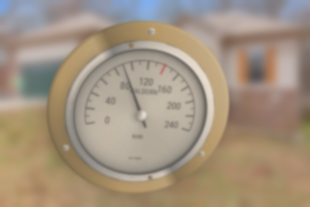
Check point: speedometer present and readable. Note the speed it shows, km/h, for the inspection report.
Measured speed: 90 km/h
